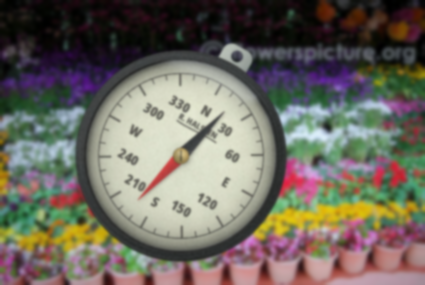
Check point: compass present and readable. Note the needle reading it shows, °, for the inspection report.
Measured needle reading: 195 °
